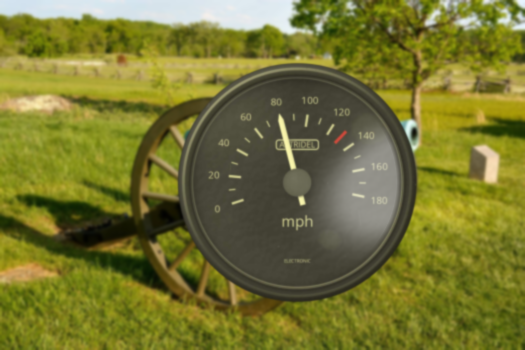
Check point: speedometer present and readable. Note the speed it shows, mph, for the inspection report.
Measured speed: 80 mph
